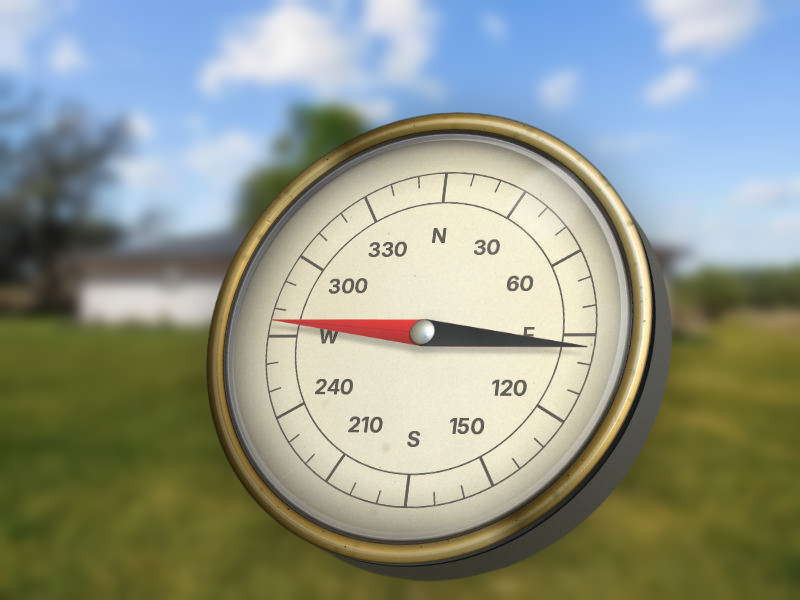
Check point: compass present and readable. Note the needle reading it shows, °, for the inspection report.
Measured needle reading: 275 °
